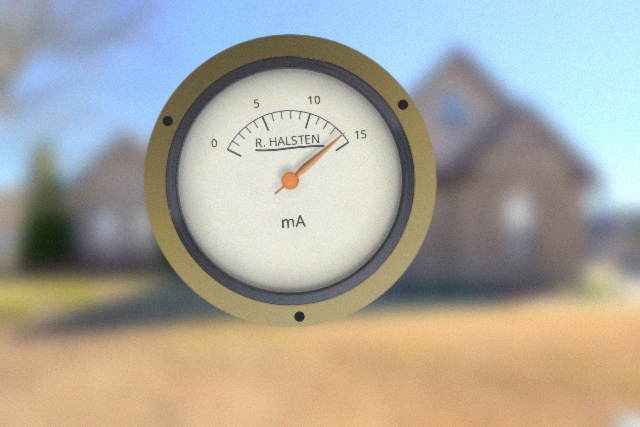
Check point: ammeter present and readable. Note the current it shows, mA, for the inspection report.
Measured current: 14 mA
